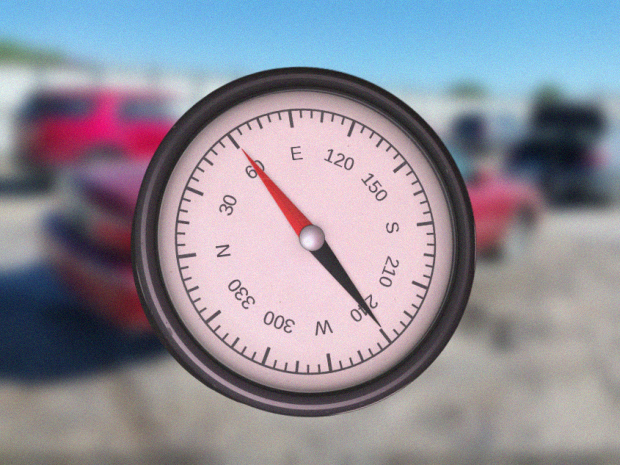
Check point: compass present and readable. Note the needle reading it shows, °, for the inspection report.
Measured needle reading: 60 °
